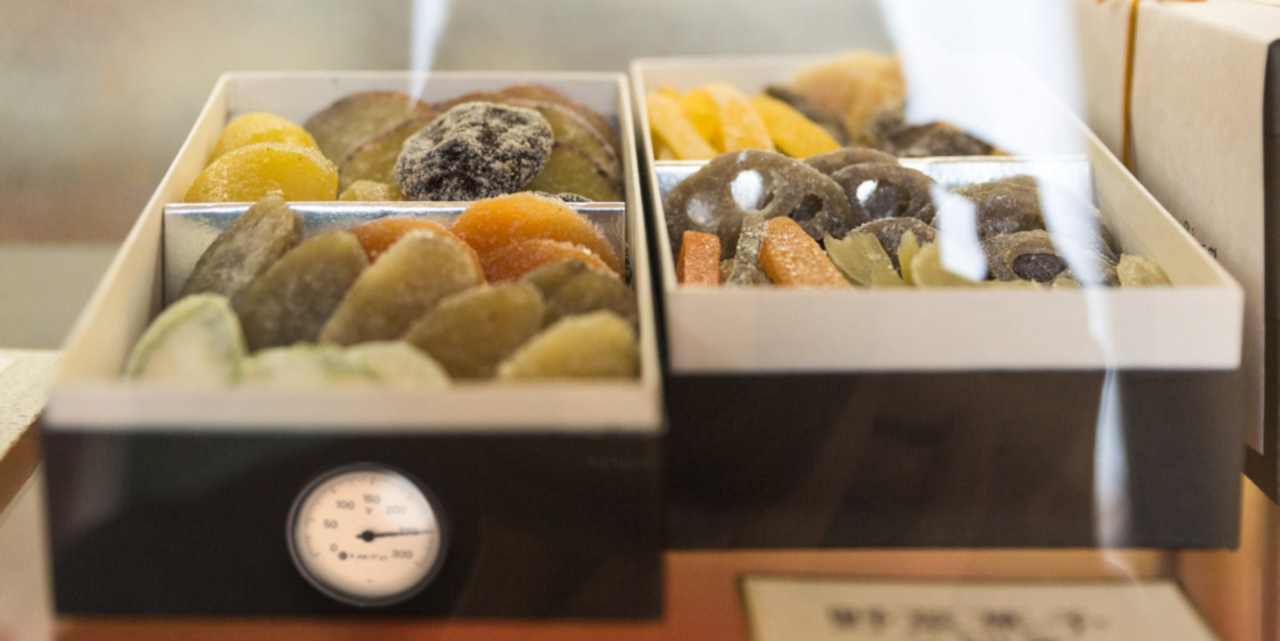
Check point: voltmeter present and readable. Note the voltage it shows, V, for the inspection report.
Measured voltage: 250 V
